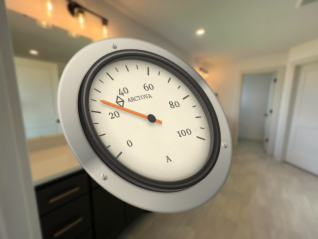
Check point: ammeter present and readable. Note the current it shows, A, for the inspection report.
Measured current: 25 A
